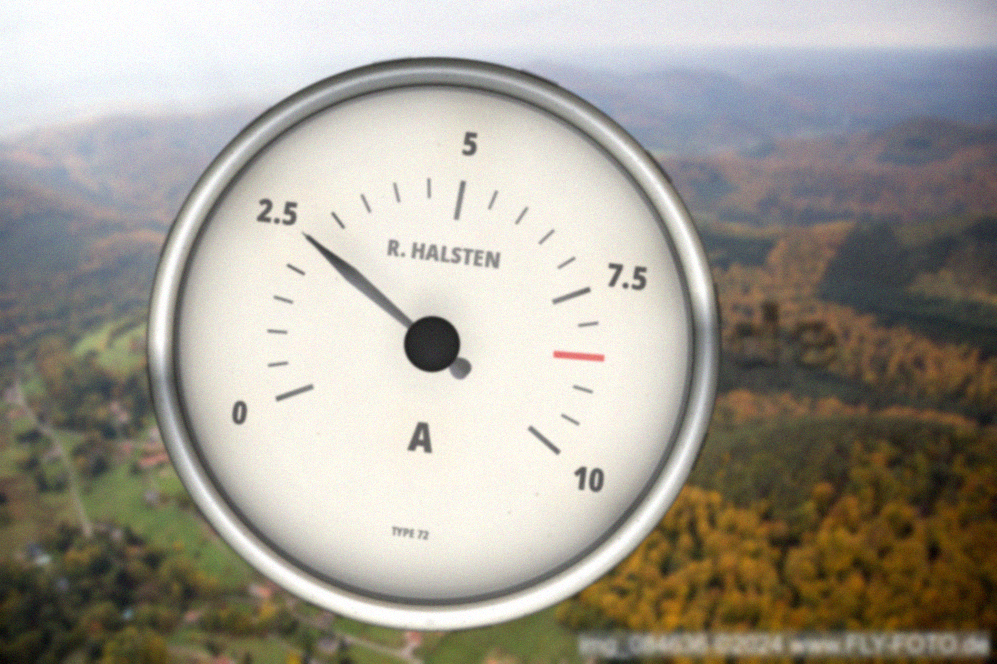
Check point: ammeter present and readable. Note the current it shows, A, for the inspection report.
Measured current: 2.5 A
